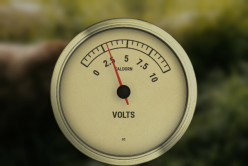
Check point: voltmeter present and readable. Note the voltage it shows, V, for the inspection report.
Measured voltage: 3 V
